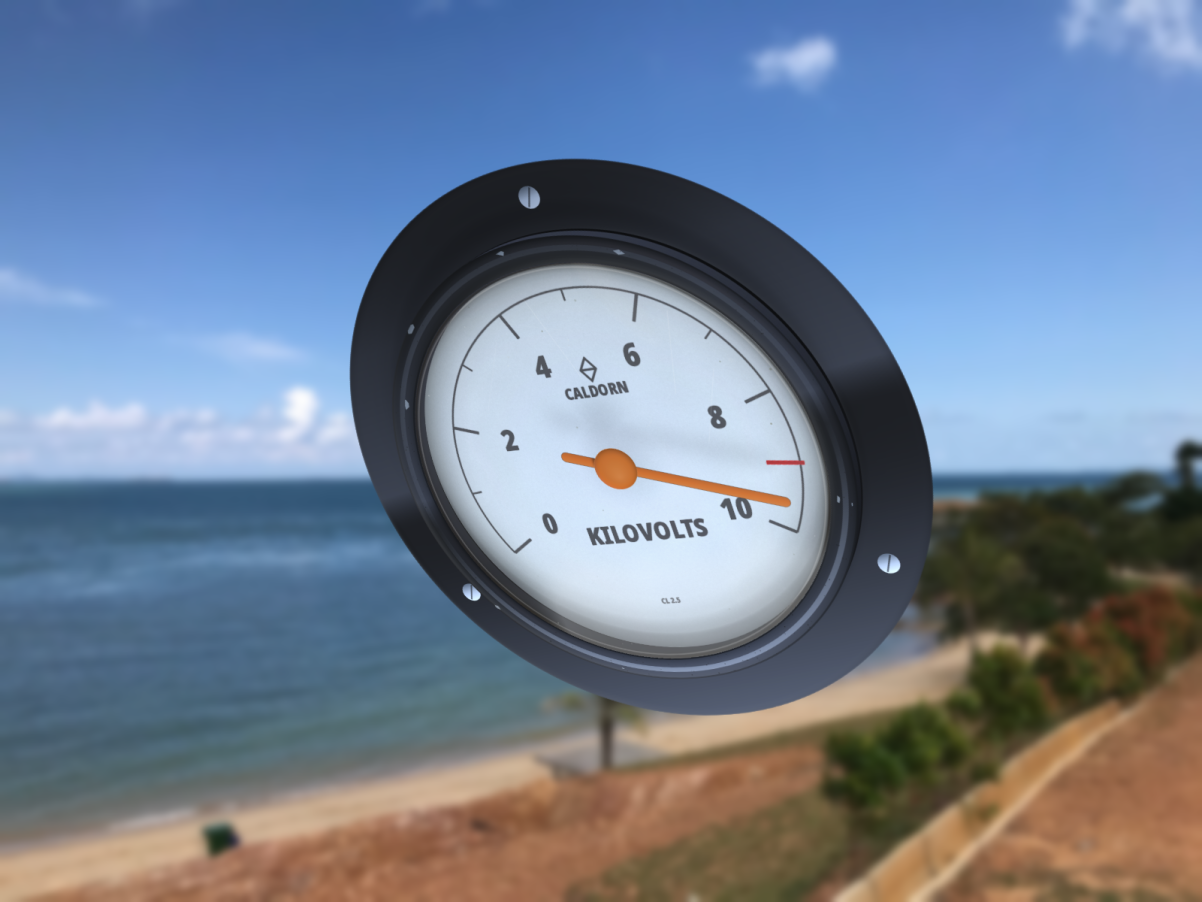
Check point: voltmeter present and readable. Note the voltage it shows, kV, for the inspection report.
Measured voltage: 9.5 kV
